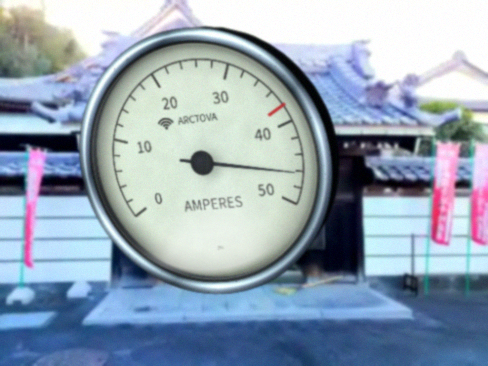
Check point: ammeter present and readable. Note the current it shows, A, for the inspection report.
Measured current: 46 A
